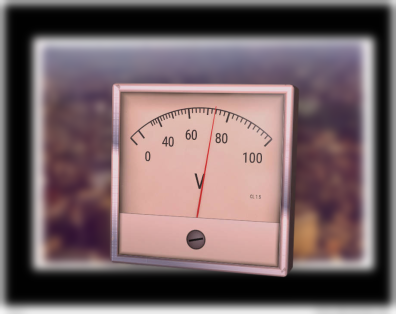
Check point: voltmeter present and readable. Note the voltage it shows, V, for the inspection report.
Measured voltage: 74 V
